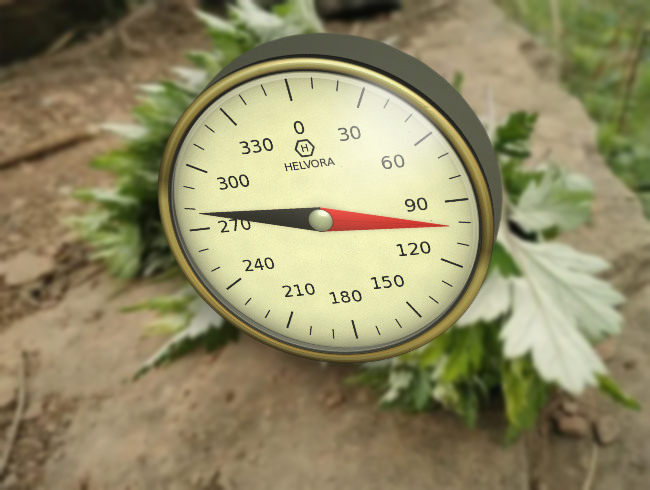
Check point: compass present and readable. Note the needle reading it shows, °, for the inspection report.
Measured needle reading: 100 °
